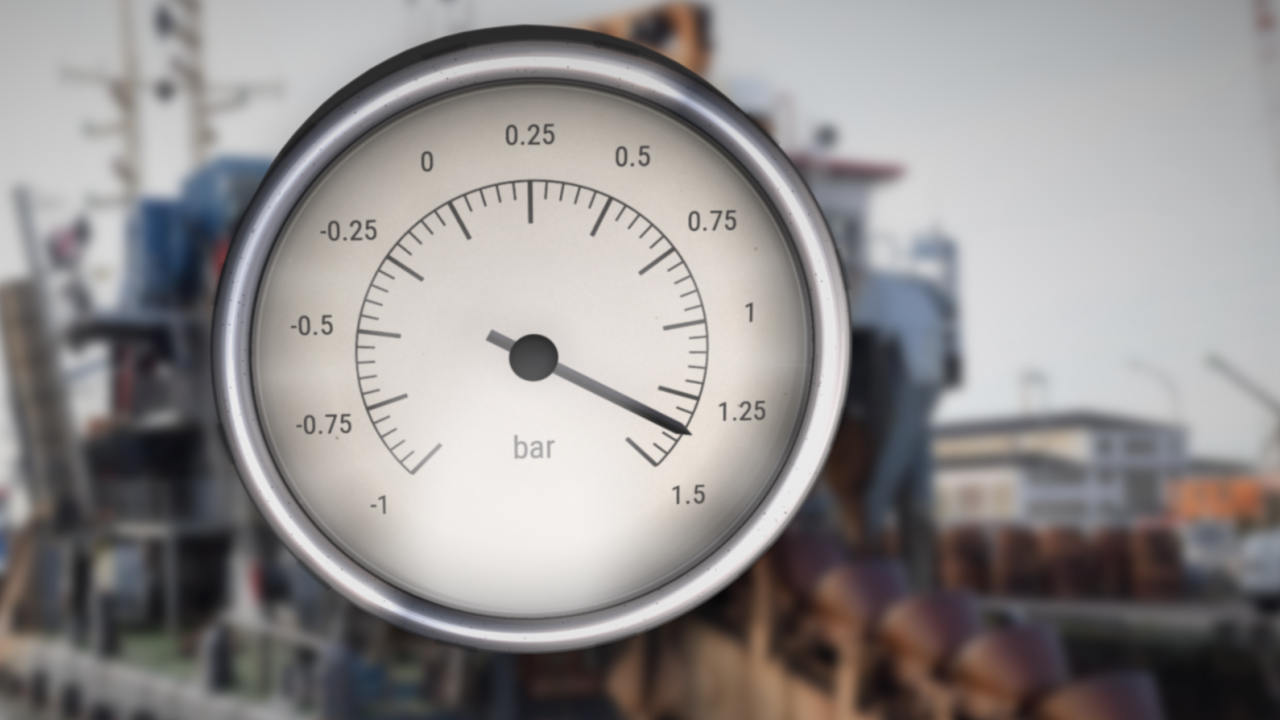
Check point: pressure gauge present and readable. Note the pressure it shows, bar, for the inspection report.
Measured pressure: 1.35 bar
